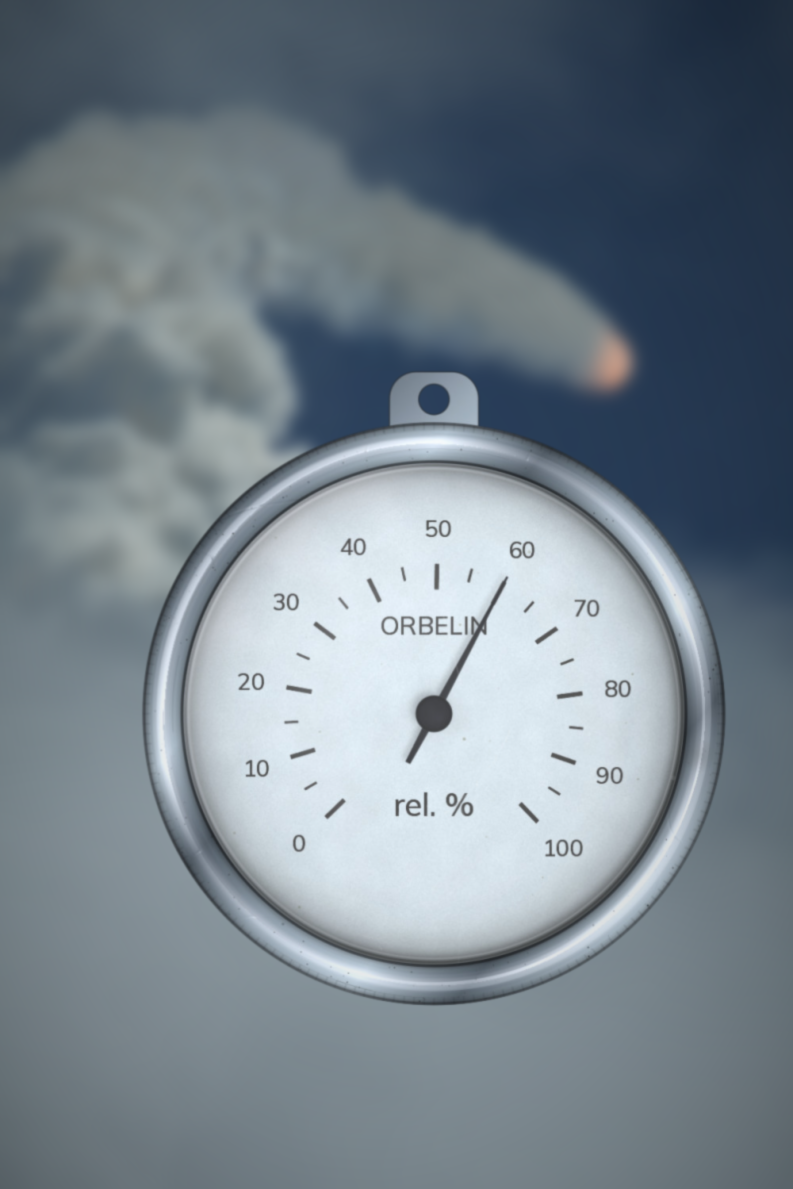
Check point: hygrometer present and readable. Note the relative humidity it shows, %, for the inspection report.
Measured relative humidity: 60 %
